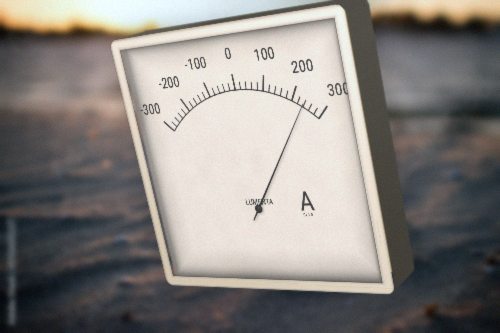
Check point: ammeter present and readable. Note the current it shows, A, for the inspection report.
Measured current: 240 A
